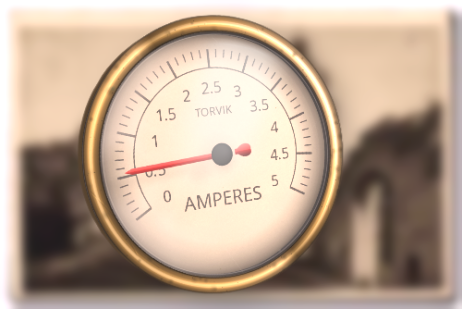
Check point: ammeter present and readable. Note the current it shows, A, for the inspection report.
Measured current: 0.55 A
